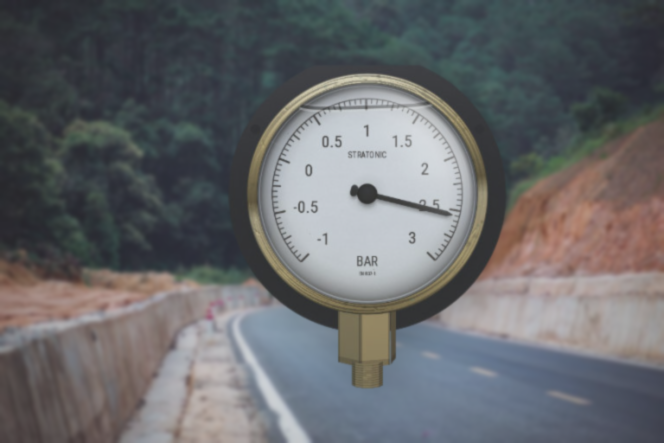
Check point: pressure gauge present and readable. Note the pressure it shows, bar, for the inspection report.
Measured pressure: 2.55 bar
